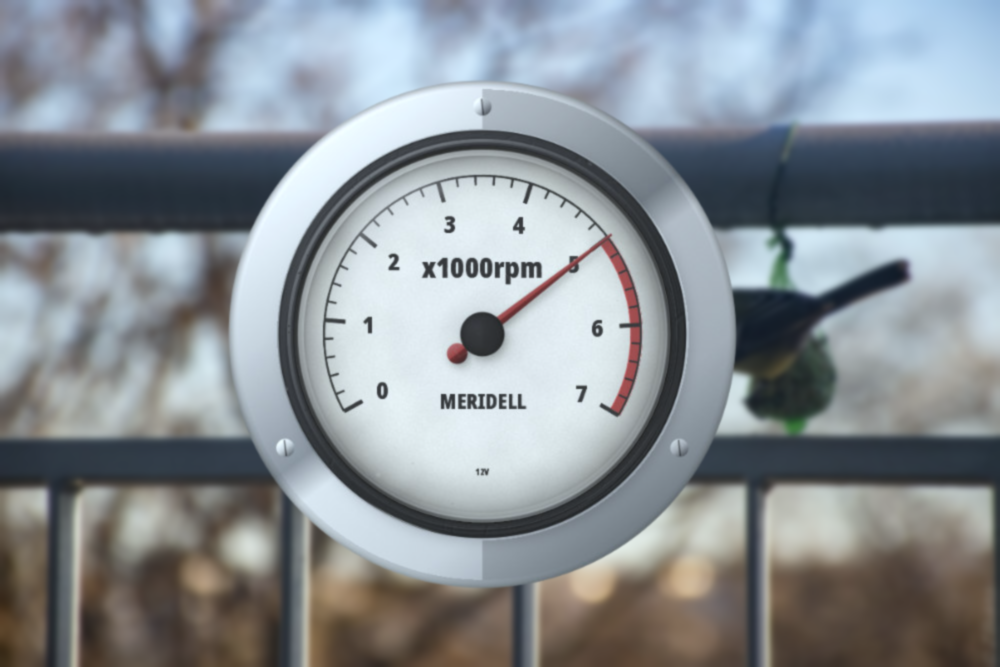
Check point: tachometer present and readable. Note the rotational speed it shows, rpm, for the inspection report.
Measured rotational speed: 5000 rpm
